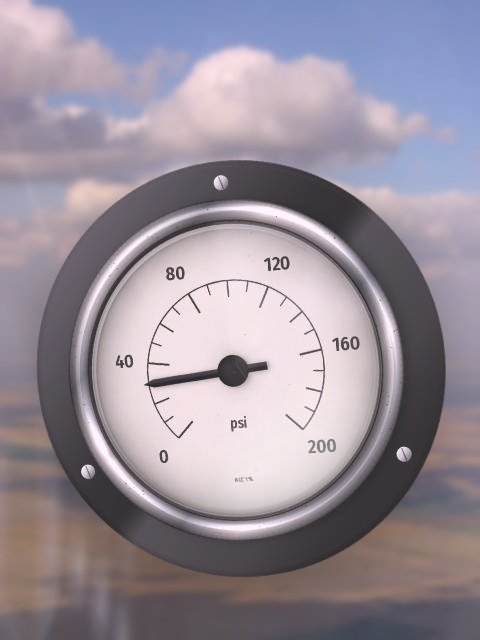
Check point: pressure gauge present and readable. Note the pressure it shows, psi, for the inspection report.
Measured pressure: 30 psi
